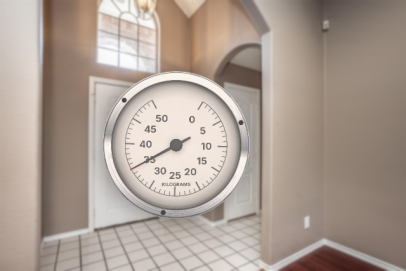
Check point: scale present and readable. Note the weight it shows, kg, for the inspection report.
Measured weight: 35 kg
